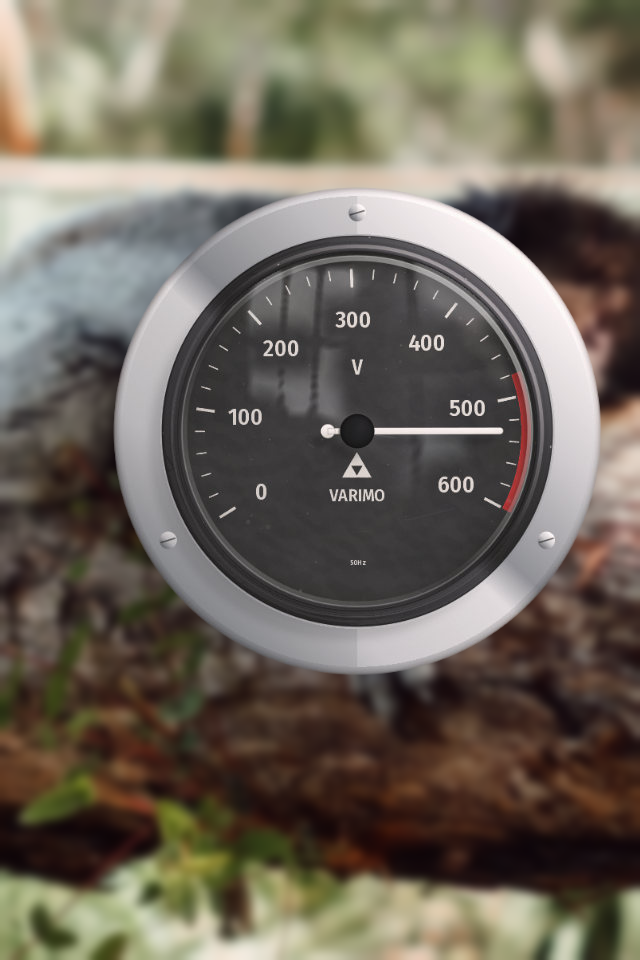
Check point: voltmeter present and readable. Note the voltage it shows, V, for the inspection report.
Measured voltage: 530 V
